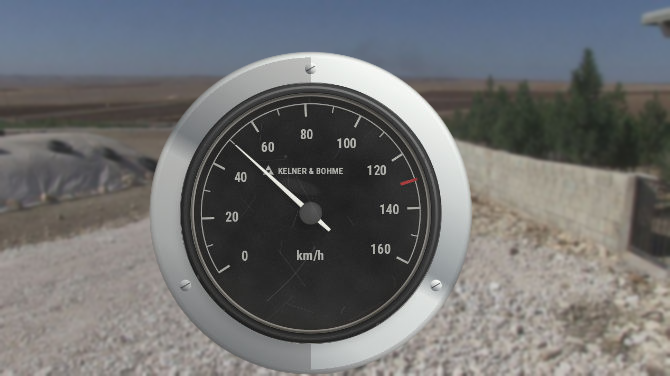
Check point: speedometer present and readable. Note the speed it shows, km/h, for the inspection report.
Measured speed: 50 km/h
